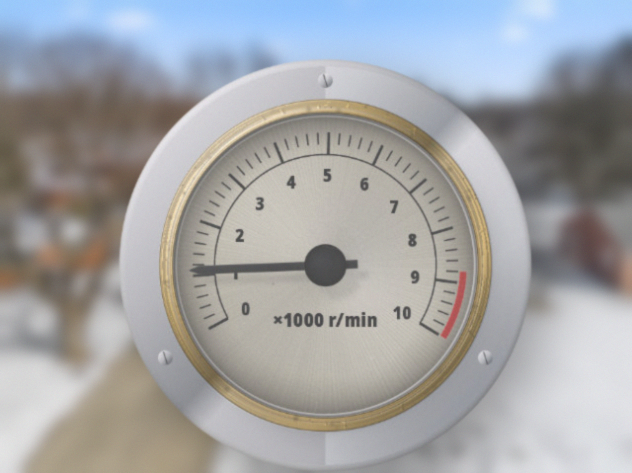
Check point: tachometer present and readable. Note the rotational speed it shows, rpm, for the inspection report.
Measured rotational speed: 1100 rpm
